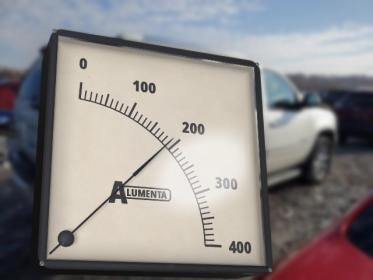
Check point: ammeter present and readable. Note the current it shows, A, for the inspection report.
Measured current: 190 A
